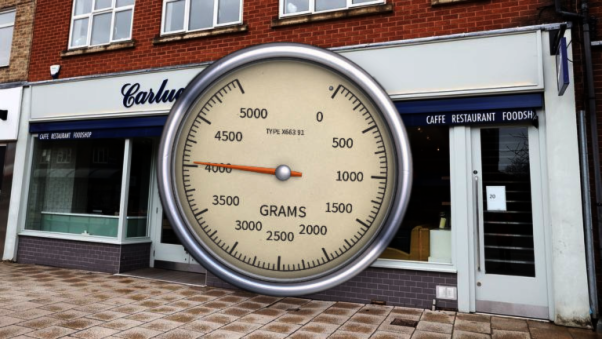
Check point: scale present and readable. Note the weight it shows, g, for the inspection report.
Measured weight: 4050 g
